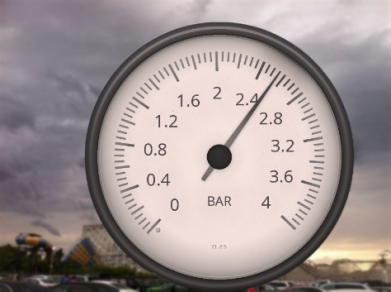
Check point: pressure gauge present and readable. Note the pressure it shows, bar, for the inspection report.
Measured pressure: 2.55 bar
